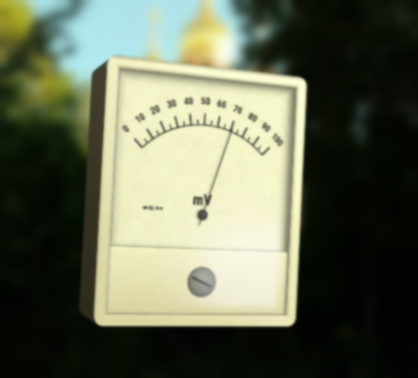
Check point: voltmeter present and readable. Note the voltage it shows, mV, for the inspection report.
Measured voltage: 70 mV
